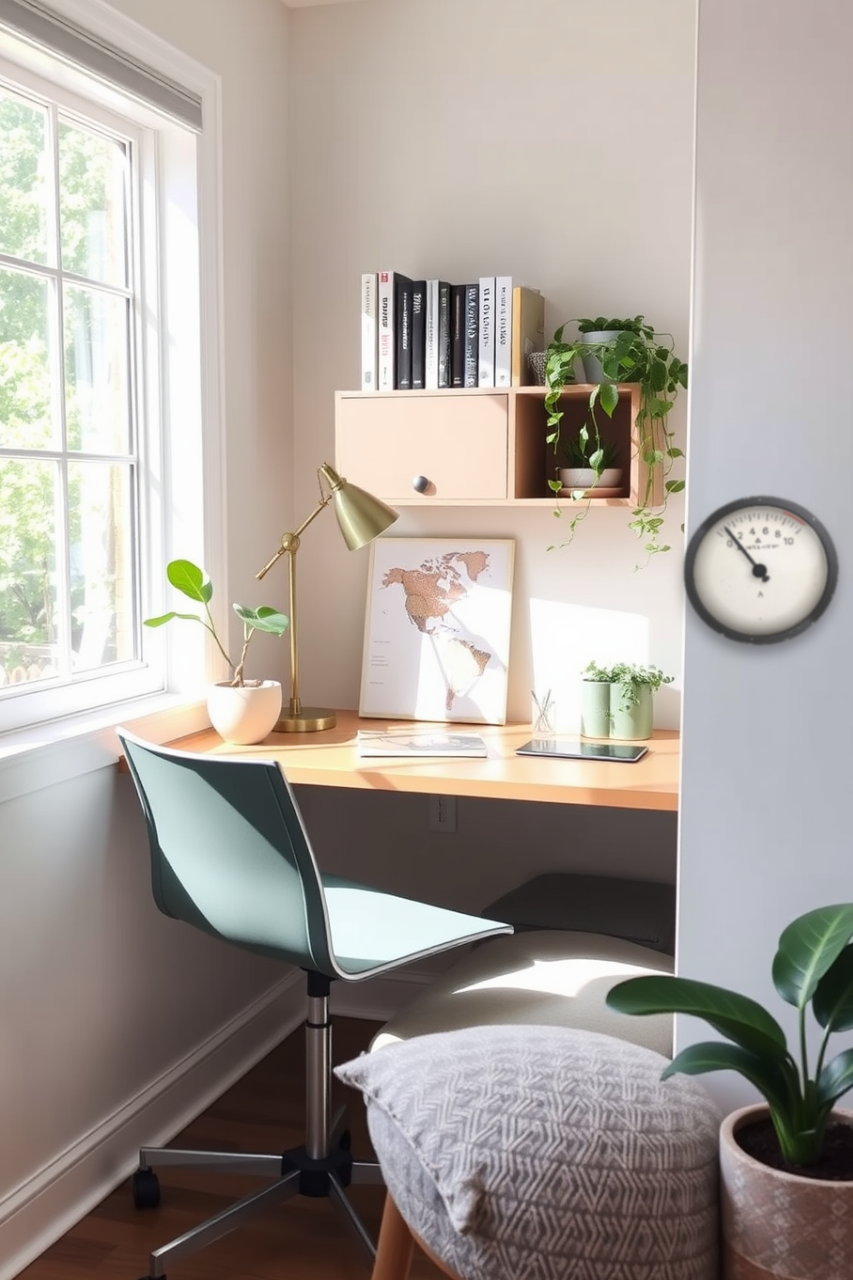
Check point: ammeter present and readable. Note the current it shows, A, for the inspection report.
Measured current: 1 A
